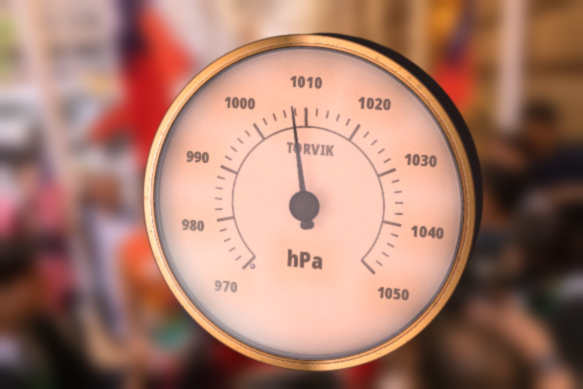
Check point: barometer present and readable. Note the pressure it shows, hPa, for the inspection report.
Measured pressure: 1008 hPa
